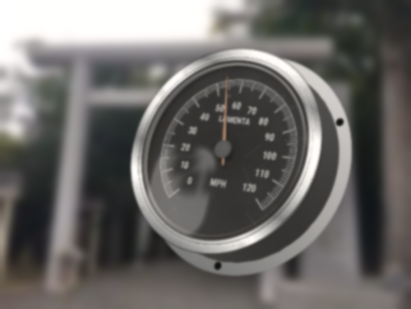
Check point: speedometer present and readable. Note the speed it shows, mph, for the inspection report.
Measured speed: 55 mph
